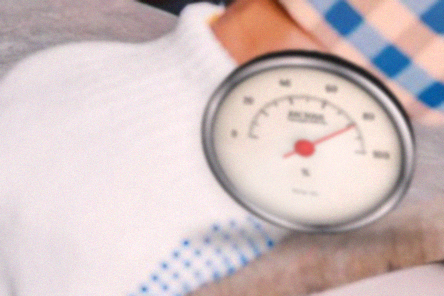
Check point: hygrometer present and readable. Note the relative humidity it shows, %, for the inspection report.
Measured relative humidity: 80 %
